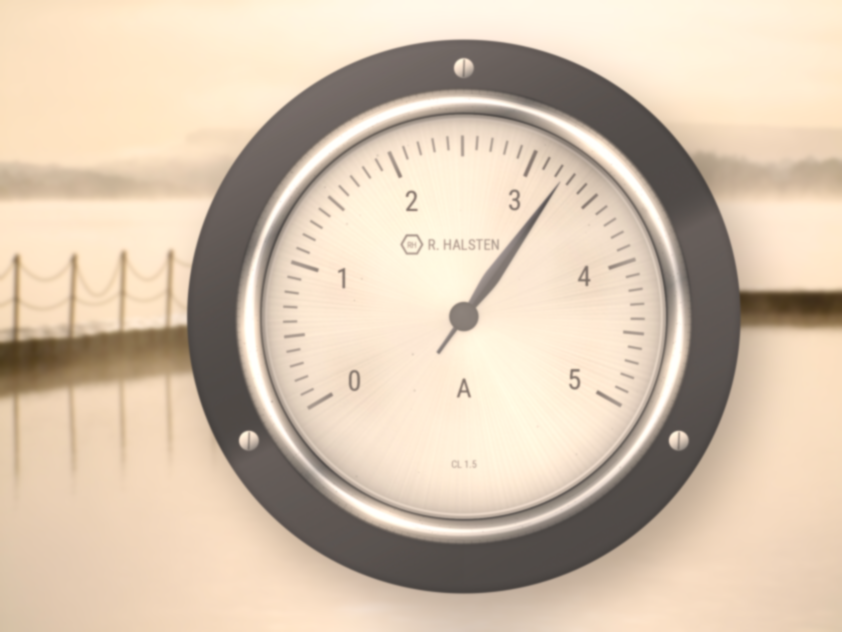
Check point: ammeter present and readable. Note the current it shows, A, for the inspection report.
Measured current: 3.25 A
